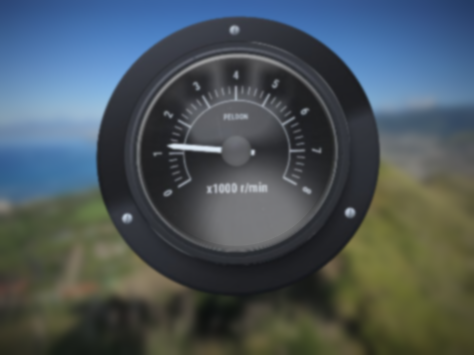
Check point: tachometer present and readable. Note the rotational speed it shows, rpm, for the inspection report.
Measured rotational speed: 1200 rpm
